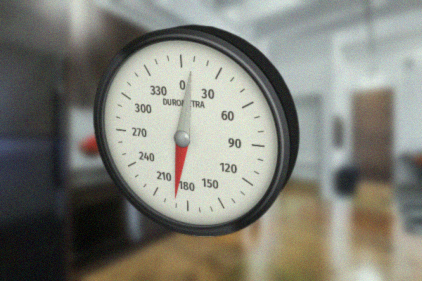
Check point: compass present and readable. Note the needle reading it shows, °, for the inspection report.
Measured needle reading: 190 °
